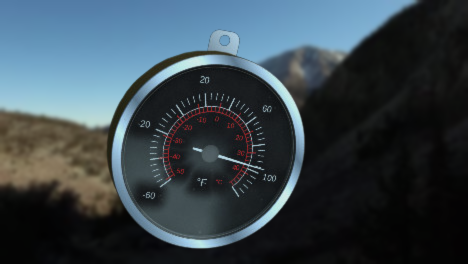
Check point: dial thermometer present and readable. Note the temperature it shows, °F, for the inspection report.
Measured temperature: 96 °F
